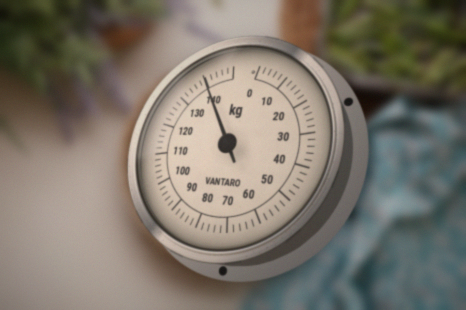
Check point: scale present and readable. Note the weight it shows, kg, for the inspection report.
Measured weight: 140 kg
